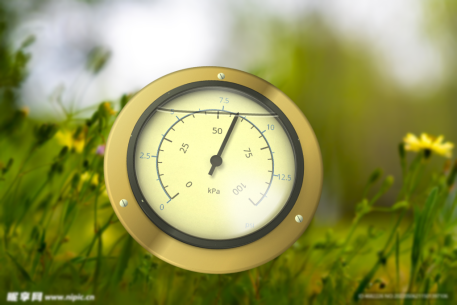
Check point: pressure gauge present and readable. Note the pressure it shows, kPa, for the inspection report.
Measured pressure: 57.5 kPa
